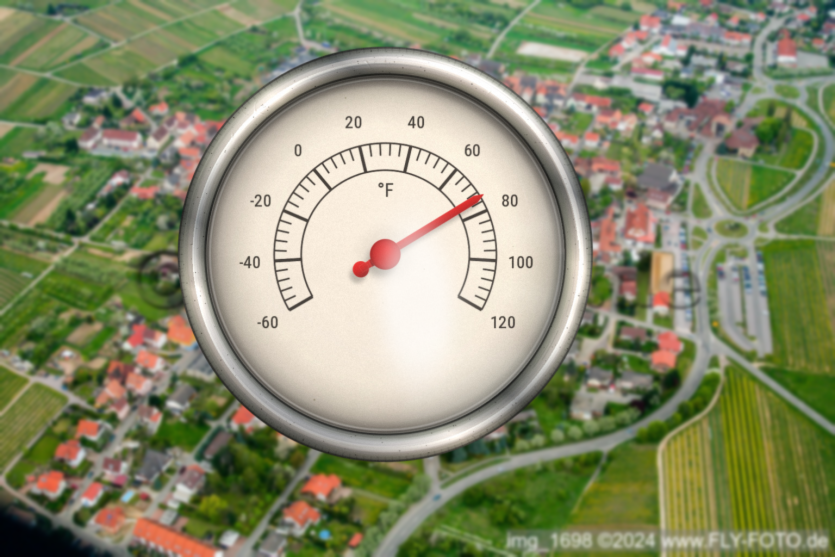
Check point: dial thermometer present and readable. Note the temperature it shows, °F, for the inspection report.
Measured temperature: 74 °F
